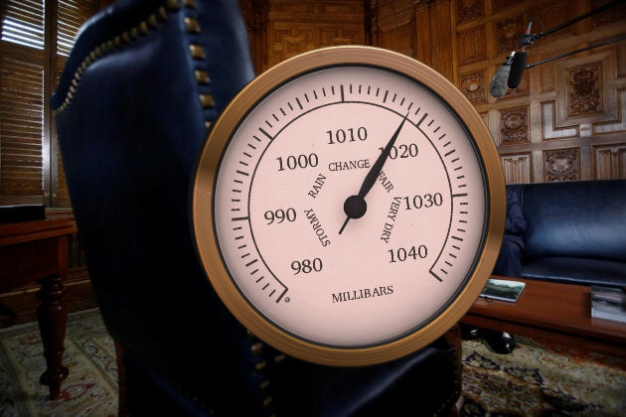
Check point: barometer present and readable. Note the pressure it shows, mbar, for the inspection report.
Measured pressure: 1018 mbar
